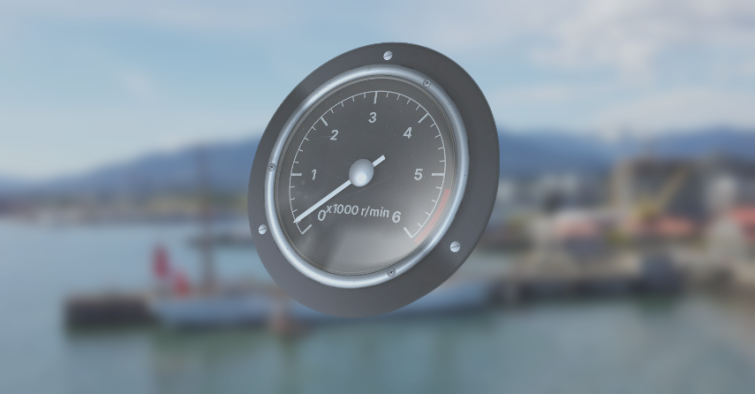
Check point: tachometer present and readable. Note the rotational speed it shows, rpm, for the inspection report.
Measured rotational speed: 200 rpm
